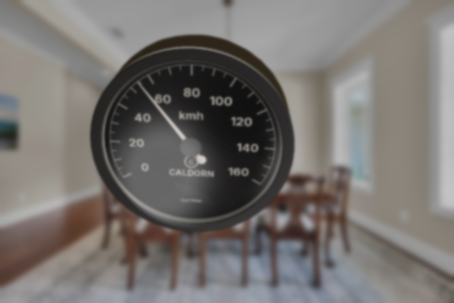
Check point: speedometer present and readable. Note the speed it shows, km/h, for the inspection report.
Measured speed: 55 km/h
